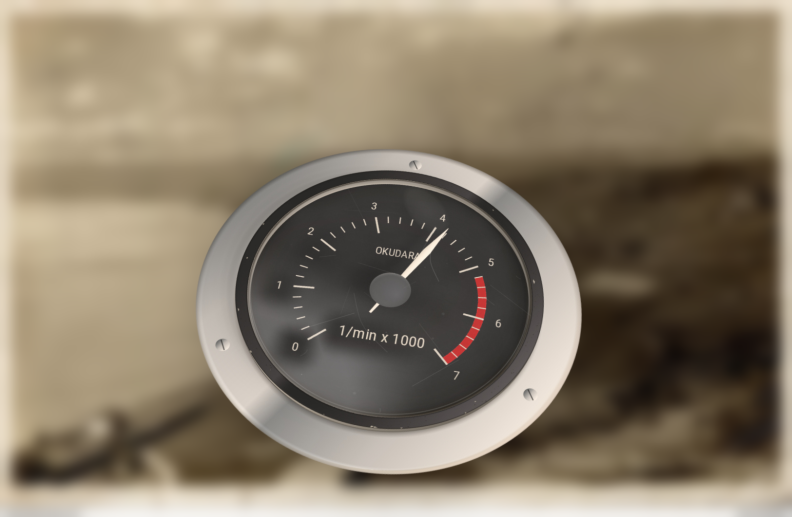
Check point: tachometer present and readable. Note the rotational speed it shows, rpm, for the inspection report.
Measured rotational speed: 4200 rpm
